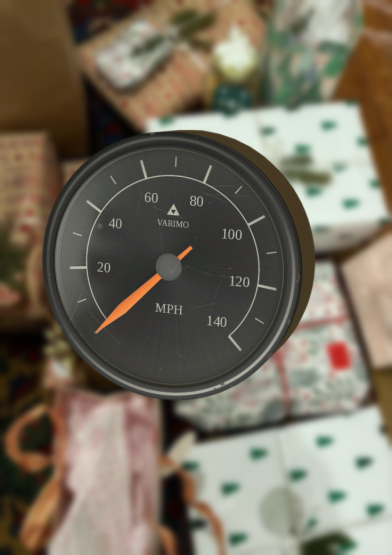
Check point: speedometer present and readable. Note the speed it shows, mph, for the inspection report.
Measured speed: 0 mph
